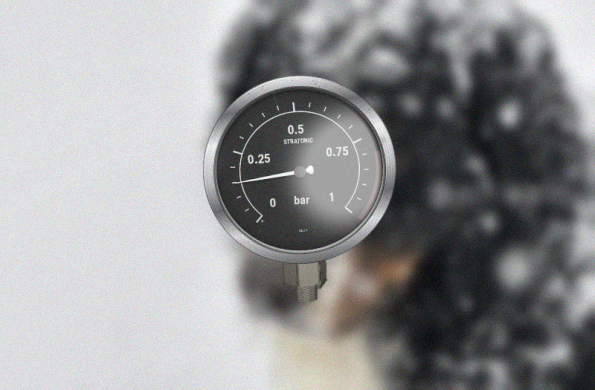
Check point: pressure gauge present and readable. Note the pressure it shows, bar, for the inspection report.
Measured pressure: 0.15 bar
